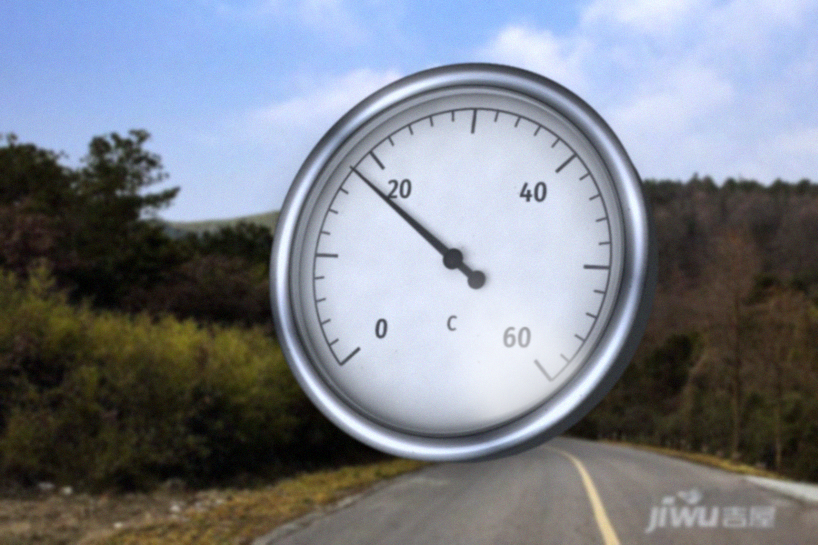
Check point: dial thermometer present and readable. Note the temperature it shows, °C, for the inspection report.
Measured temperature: 18 °C
